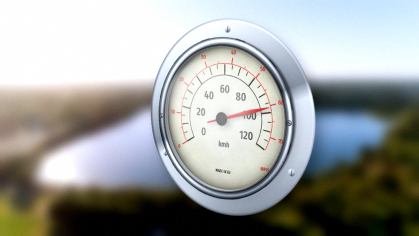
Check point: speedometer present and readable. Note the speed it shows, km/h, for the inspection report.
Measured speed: 97.5 km/h
